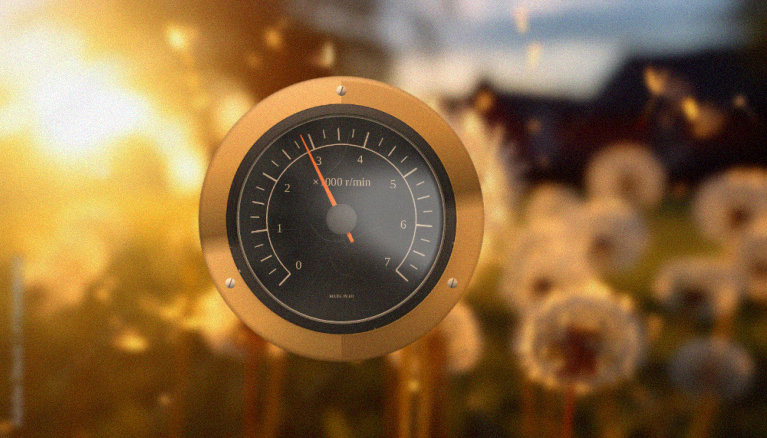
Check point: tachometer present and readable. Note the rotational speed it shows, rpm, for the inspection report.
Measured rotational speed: 2875 rpm
